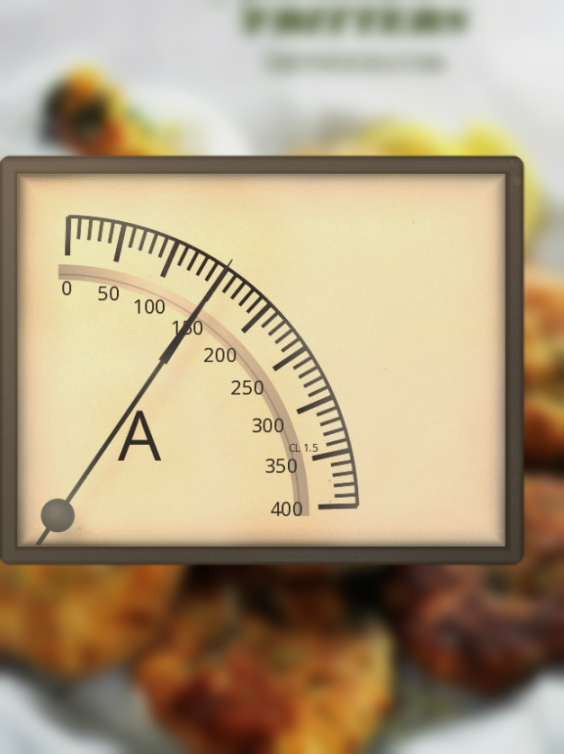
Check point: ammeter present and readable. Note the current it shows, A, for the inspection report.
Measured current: 150 A
